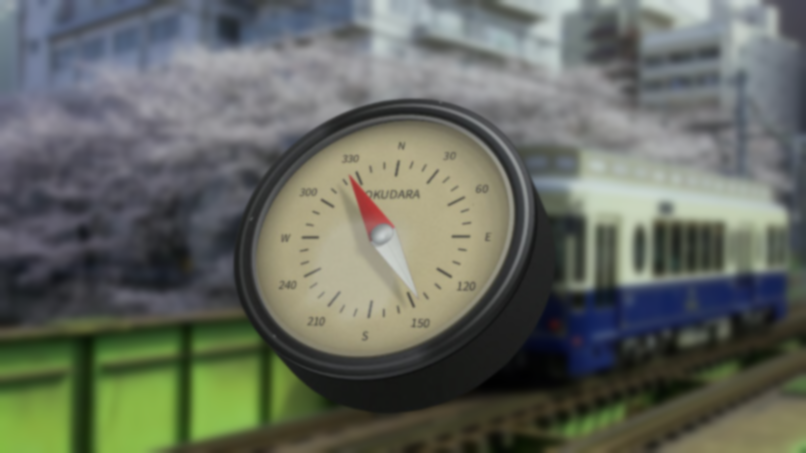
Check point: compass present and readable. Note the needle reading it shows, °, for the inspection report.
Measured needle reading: 325 °
